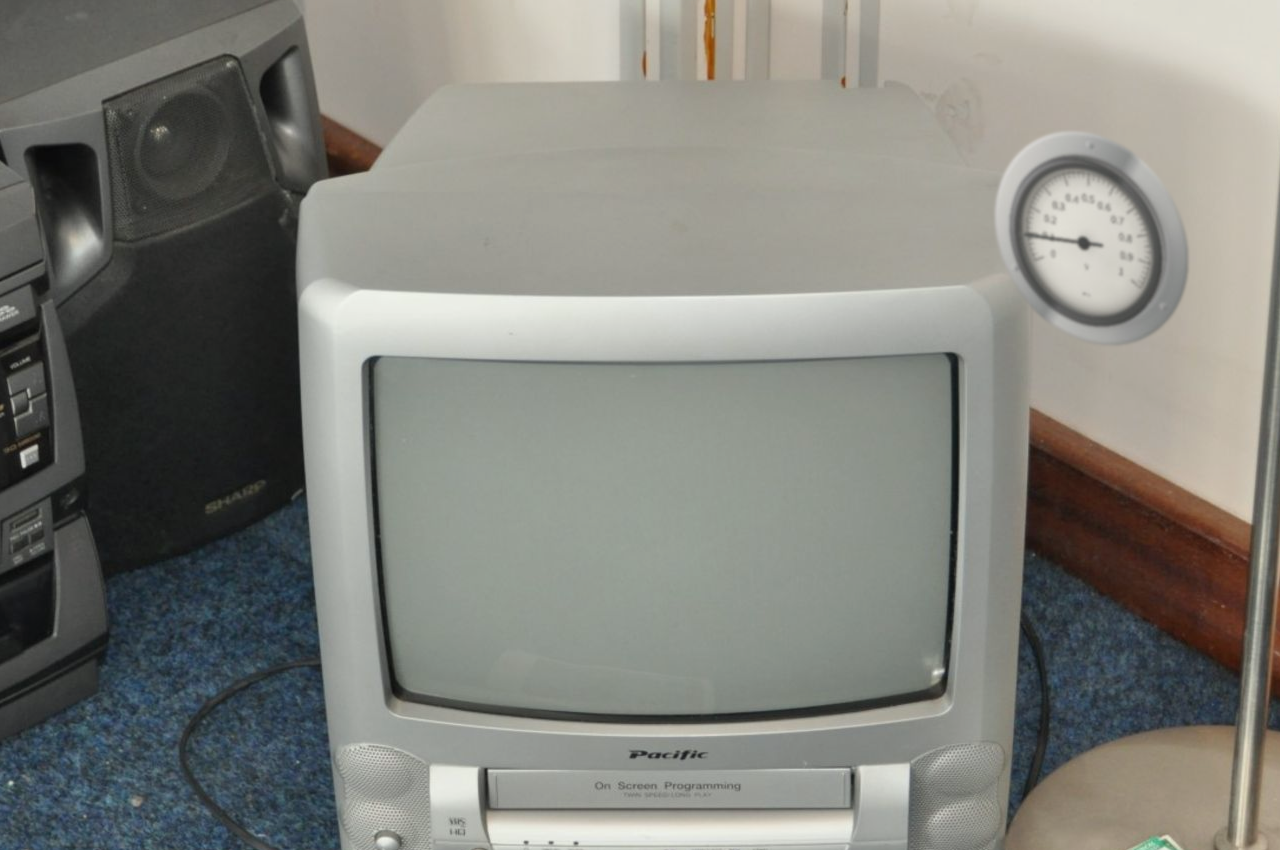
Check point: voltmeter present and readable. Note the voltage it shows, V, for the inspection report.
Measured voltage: 0.1 V
